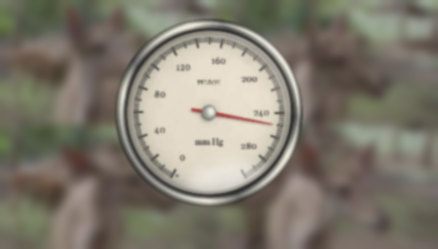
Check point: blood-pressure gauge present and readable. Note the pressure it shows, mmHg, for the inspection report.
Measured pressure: 250 mmHg
